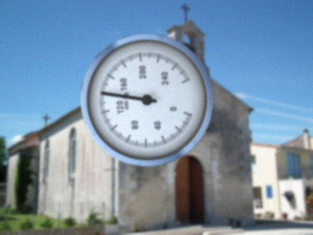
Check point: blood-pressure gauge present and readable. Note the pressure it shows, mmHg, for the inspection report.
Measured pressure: 140 mmHg
